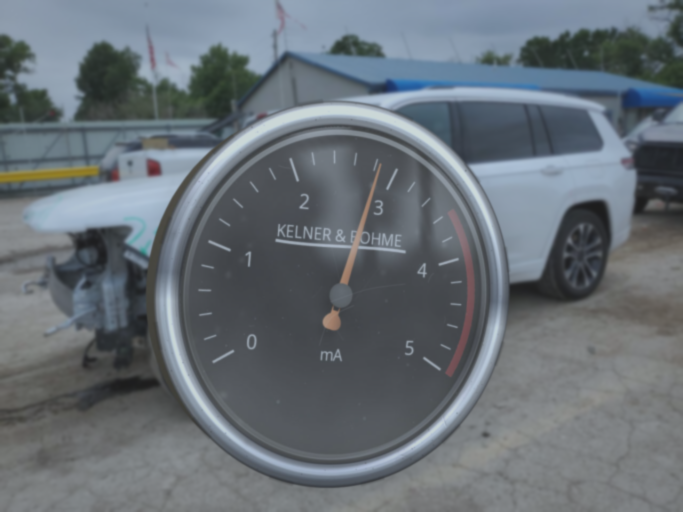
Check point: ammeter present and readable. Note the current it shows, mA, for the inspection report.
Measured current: 2.8 mA
